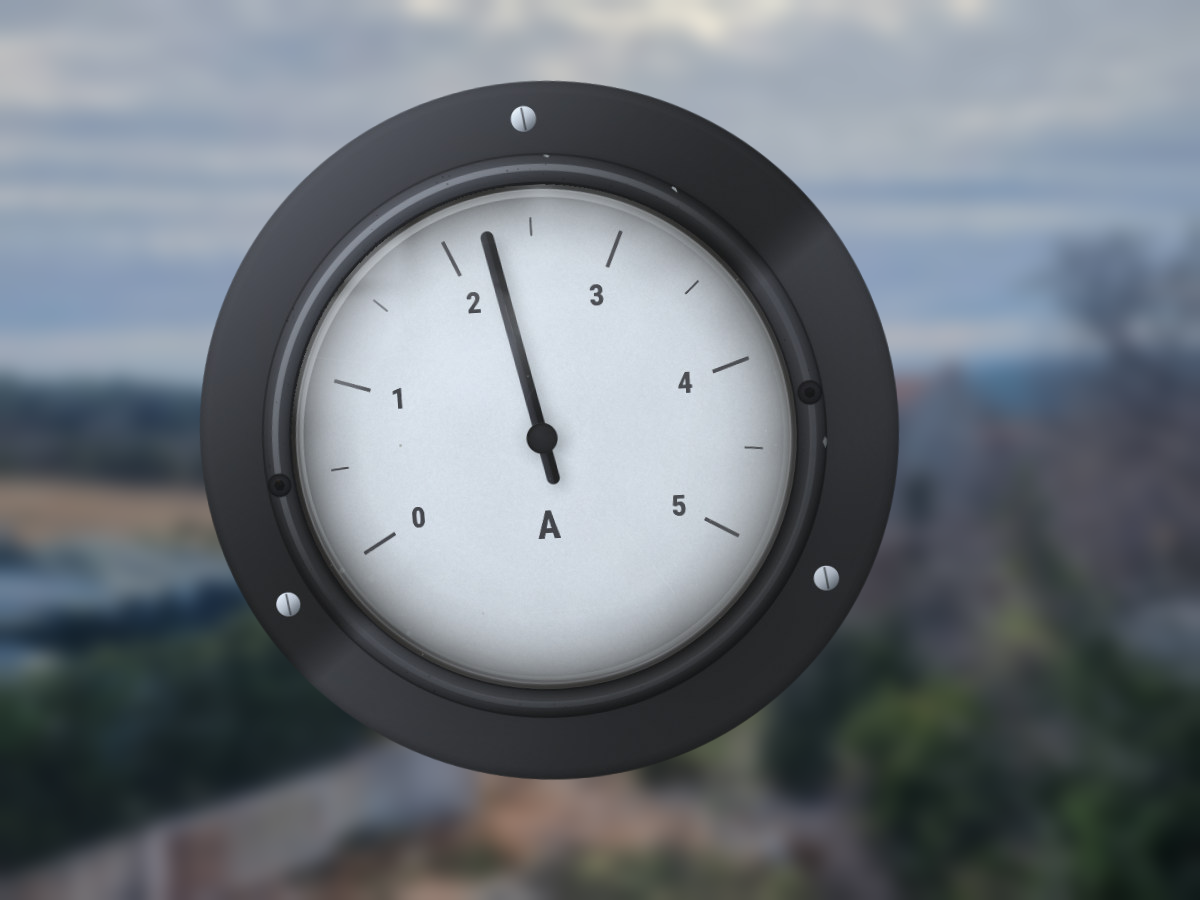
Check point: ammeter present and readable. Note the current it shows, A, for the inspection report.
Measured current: 2.25 A
